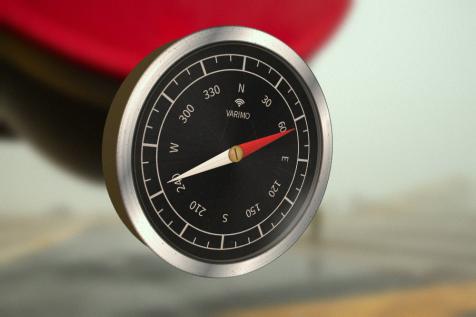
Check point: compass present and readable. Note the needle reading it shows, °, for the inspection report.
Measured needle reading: 65 °
